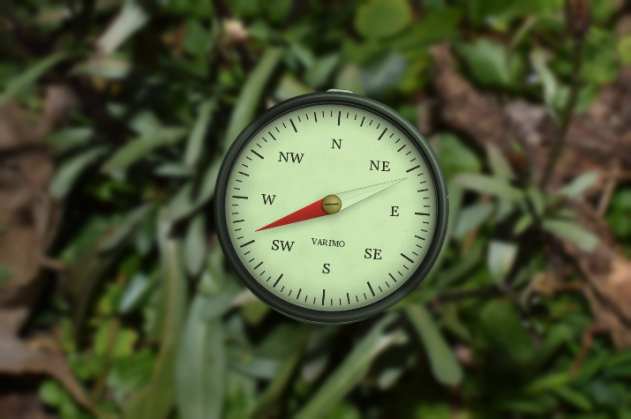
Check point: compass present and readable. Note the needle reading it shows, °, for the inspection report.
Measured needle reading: 245 °
